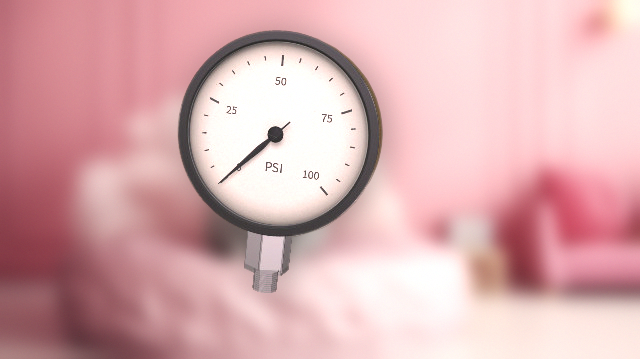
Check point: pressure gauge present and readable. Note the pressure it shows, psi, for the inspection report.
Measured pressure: 0 psi
